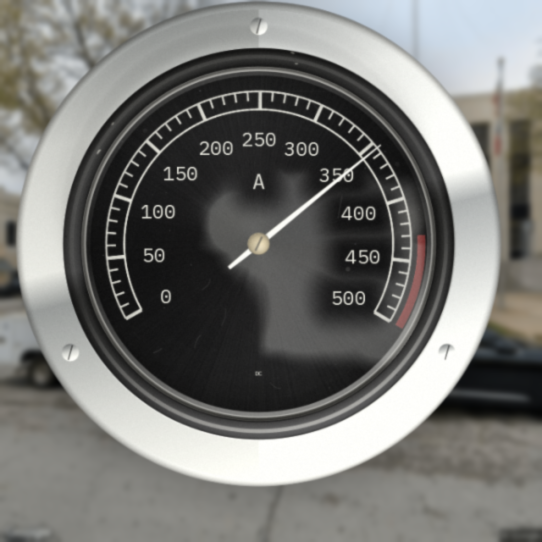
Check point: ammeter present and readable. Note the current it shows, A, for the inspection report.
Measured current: 355 A
